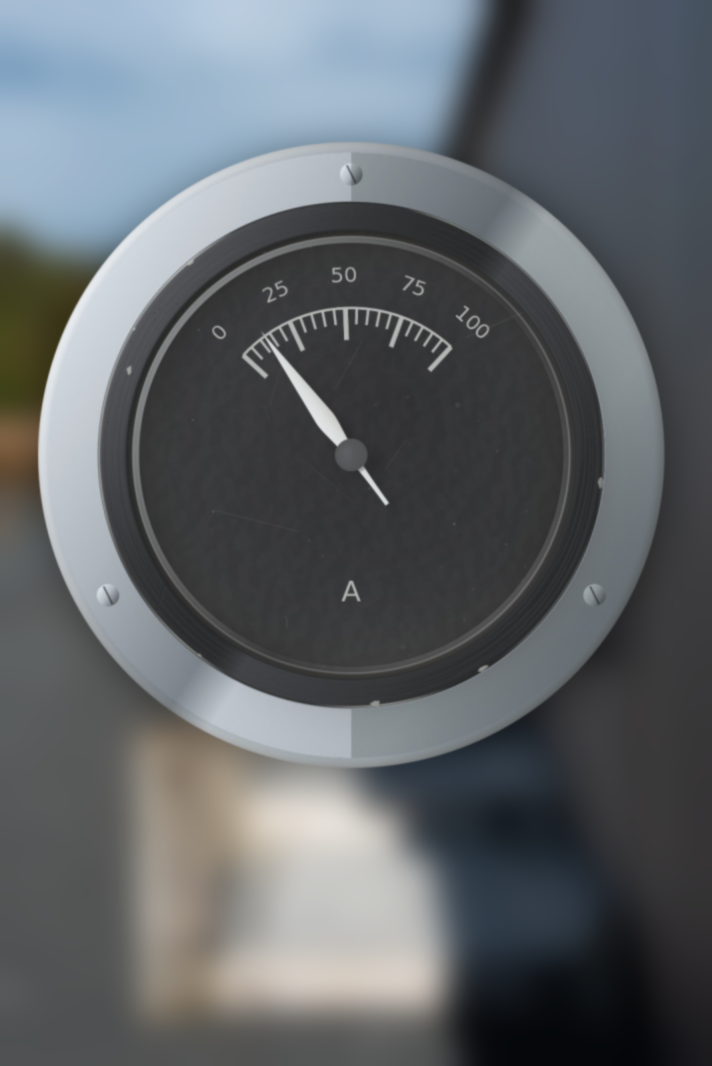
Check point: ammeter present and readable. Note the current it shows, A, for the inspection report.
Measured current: 12.5 A
